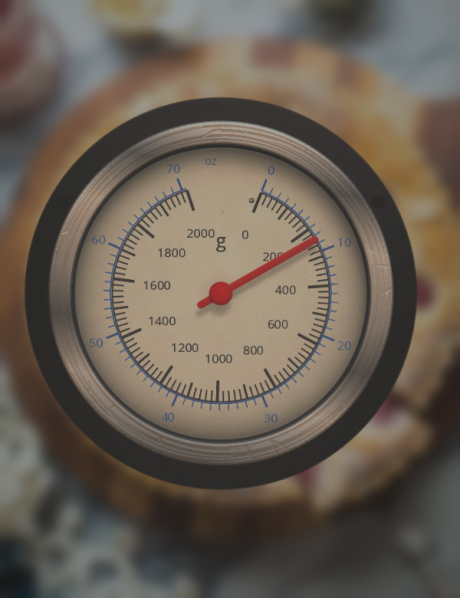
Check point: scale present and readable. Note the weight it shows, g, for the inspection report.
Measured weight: 240 g
